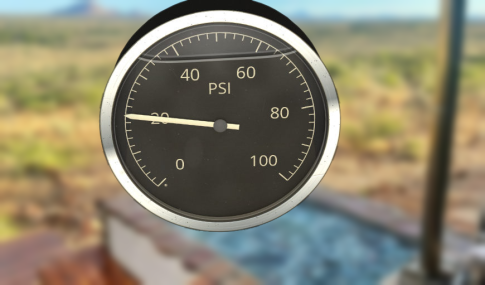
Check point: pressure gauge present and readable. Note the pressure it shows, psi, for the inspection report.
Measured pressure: 20 psi
